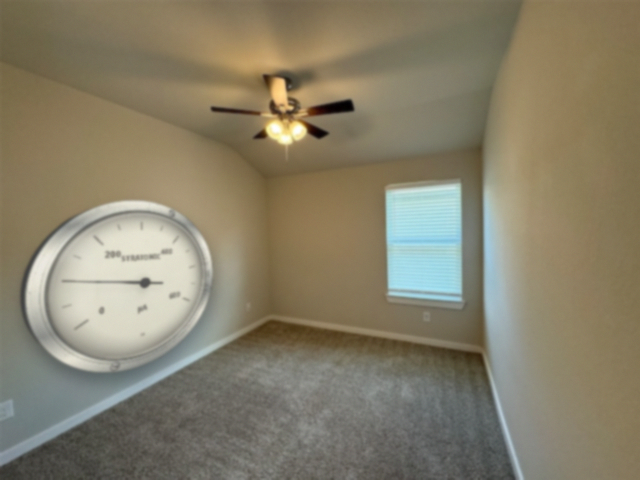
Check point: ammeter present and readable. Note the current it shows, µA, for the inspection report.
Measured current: 100 µA
